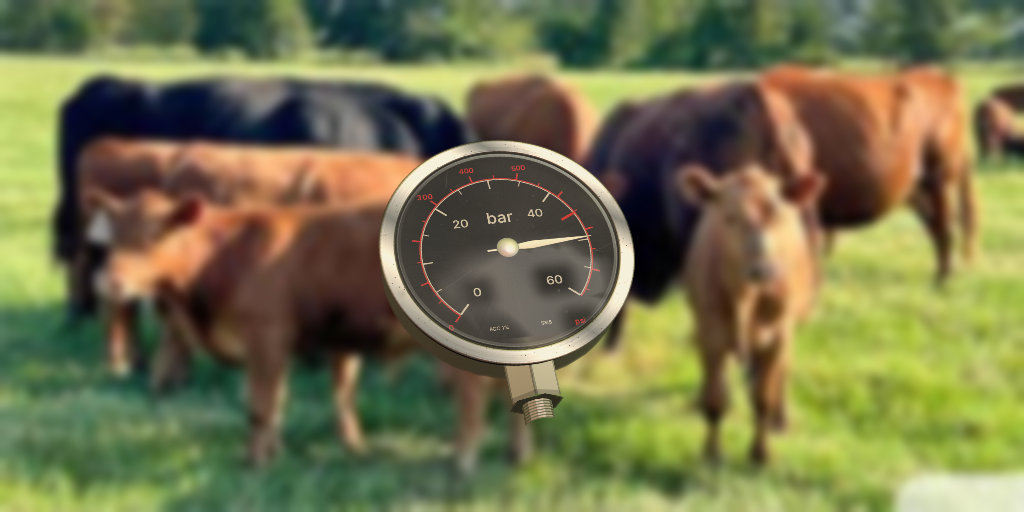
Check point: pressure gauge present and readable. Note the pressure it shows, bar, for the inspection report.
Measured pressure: 50 bar
